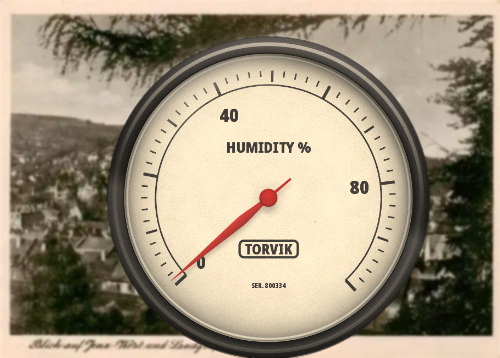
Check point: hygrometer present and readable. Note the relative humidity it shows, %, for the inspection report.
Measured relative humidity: 1 %
